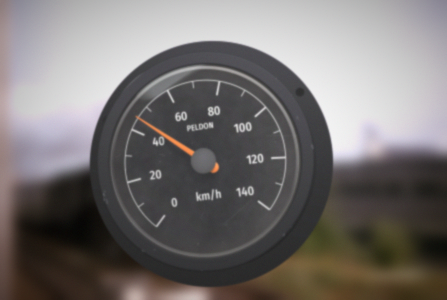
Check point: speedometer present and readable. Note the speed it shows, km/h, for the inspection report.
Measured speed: 45 km/h
